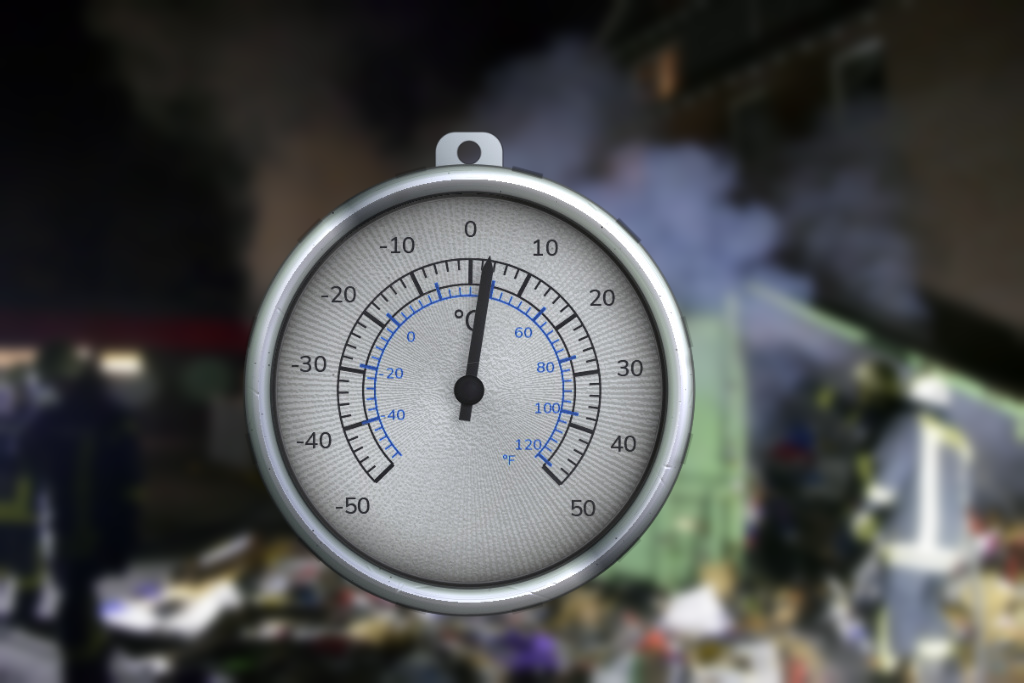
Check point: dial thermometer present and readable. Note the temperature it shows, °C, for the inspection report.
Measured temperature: 3 °C
